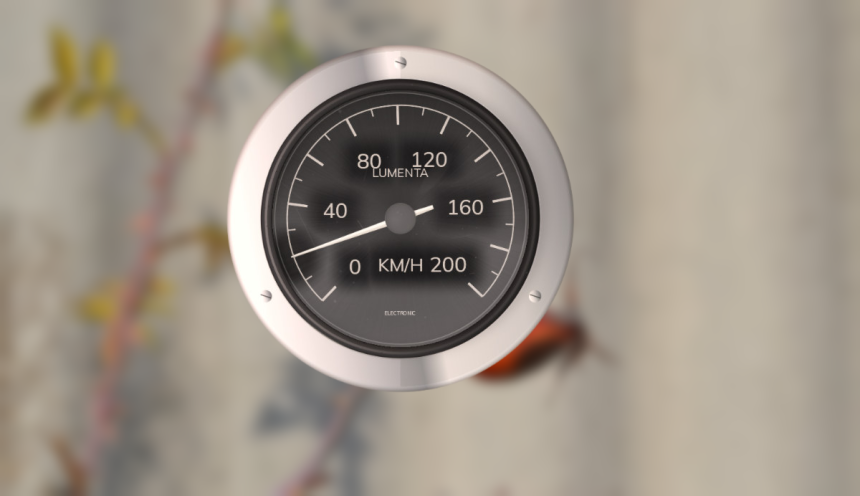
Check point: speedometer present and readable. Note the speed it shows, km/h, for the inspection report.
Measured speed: 20 km/h
